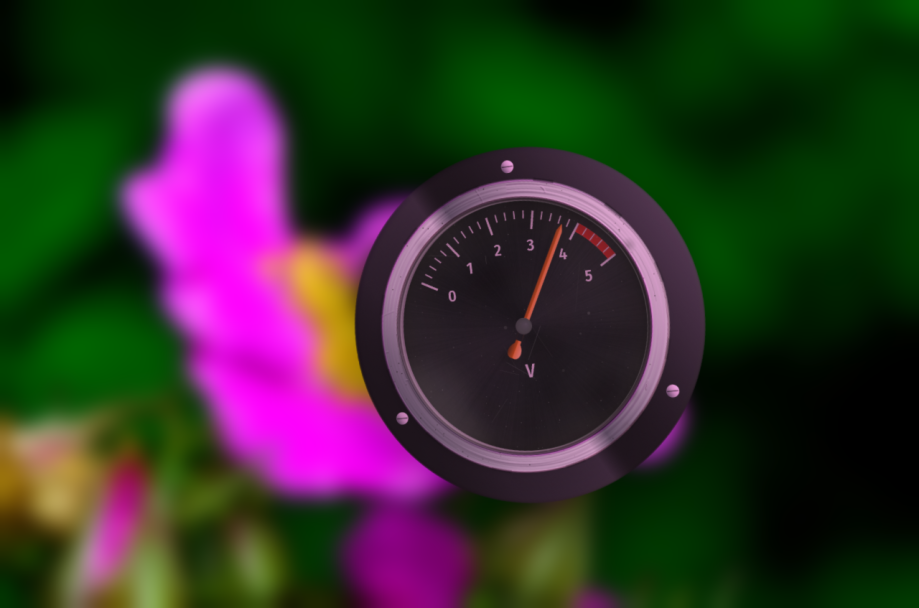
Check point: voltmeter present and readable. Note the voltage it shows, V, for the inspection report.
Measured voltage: 3.7 V
